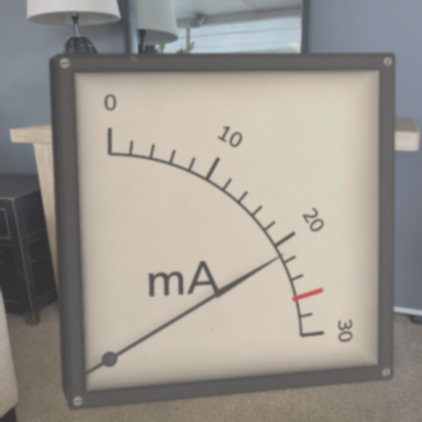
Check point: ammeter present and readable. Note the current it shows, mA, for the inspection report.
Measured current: 21 mA
